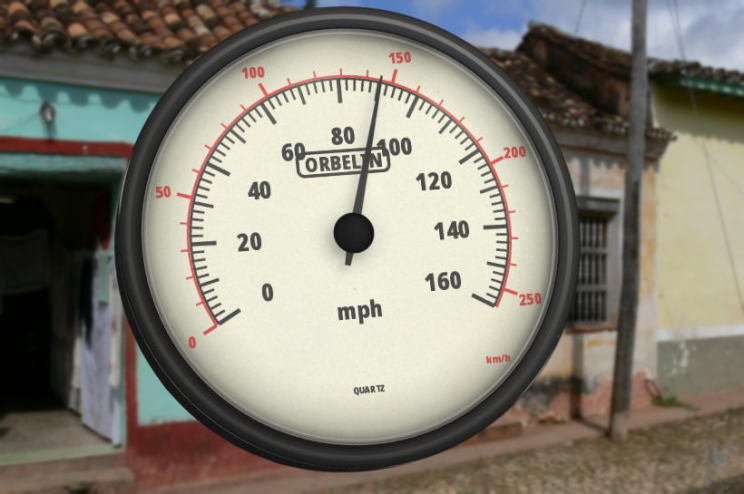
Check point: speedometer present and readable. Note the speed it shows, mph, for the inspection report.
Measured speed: 90 mph
